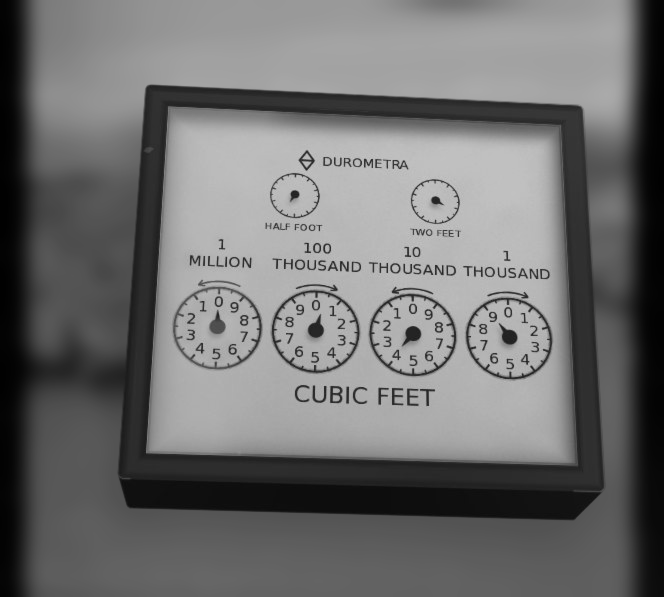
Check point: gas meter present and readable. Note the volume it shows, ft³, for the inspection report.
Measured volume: 3900 ft³
